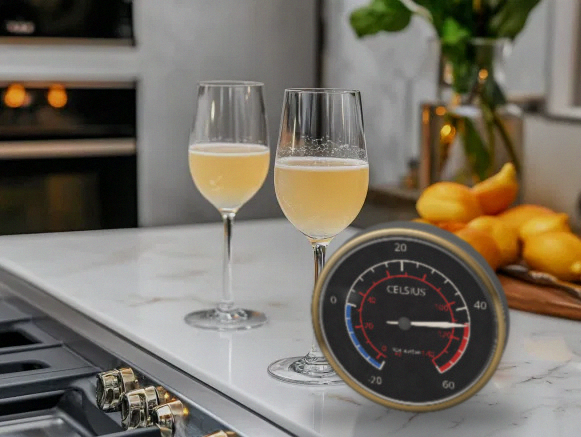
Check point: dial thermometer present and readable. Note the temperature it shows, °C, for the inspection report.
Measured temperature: 44 °C
